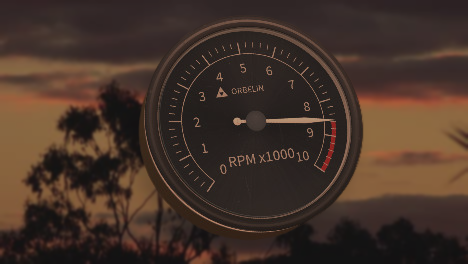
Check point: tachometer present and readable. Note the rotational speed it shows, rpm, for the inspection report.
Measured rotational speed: 8600 rpm
